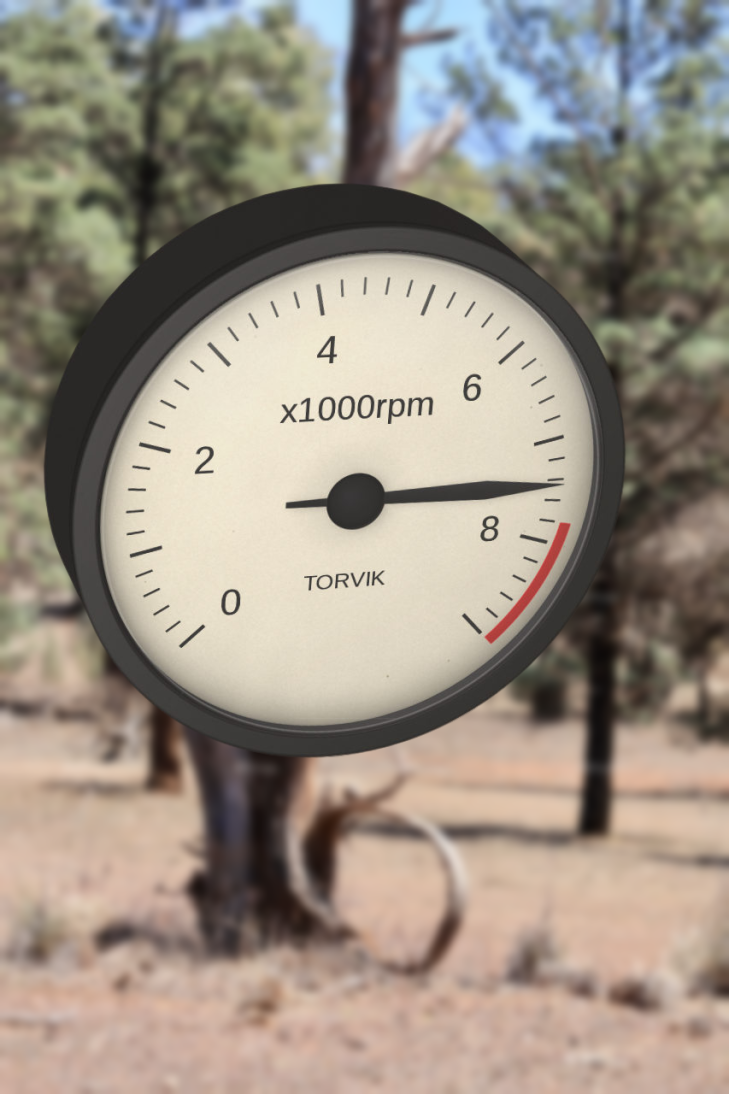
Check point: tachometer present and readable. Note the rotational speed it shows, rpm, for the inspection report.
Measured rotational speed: 7400 rpm
